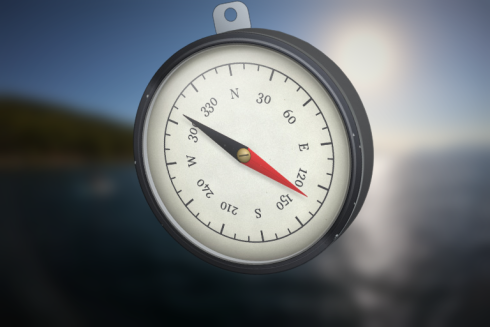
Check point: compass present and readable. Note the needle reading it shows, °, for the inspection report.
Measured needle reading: 130 °
